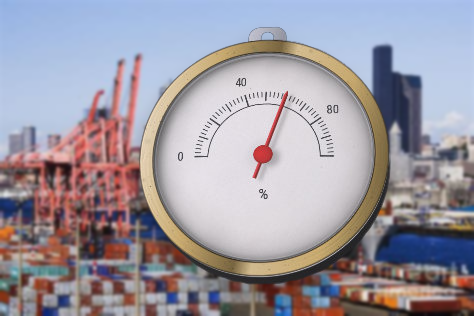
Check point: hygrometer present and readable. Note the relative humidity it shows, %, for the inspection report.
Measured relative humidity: 60 %
